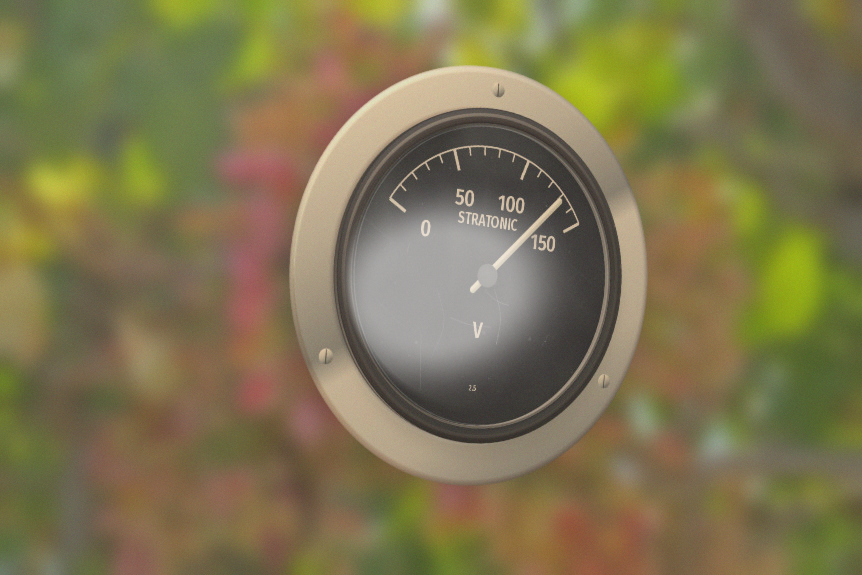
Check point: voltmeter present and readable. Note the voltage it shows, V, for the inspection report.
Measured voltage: 130 V
